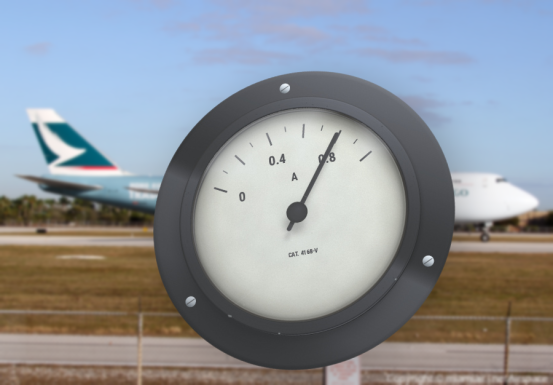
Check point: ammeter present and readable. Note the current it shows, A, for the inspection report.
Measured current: 0.8 A
